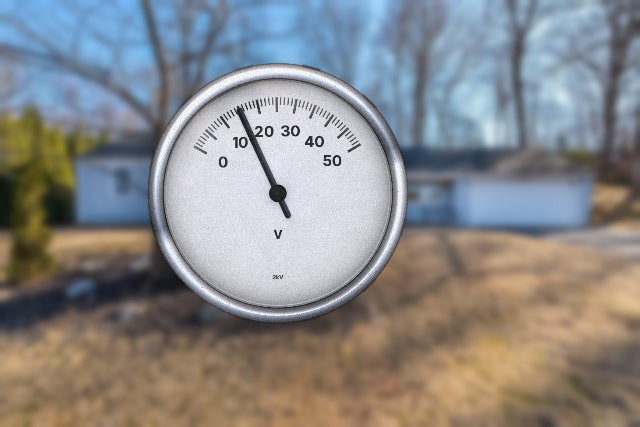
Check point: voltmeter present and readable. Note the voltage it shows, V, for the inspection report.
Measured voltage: 15 V
